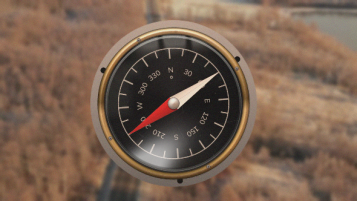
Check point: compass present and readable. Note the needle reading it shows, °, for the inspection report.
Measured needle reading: 240 °
